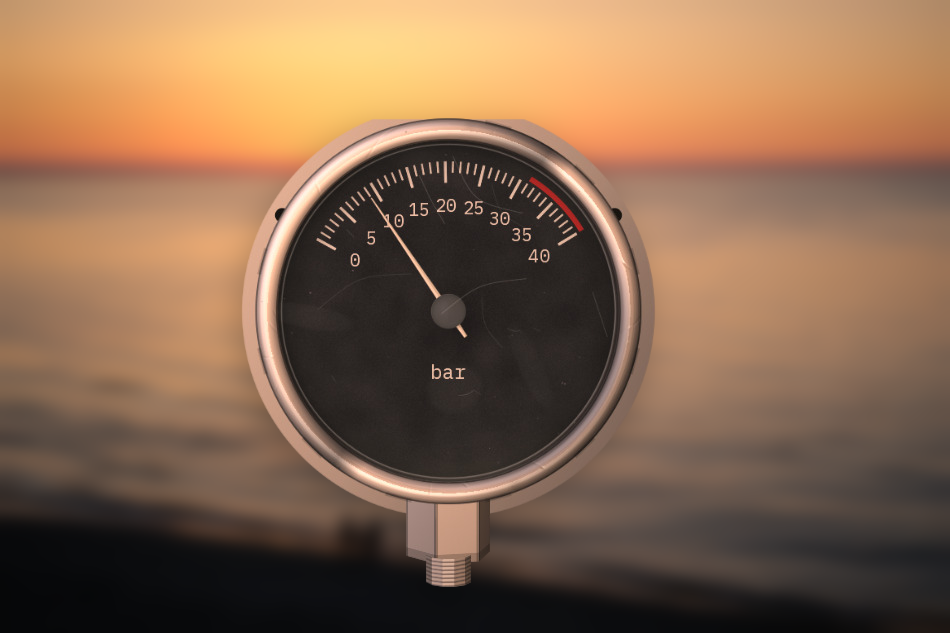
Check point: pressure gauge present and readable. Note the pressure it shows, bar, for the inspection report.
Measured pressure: 9 bar
